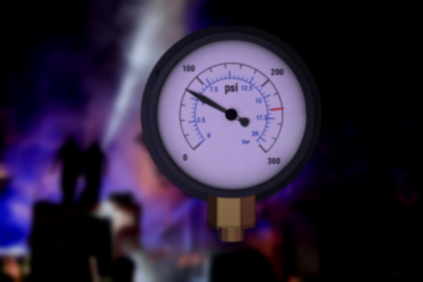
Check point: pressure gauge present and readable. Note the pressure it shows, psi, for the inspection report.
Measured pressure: 80 psi
